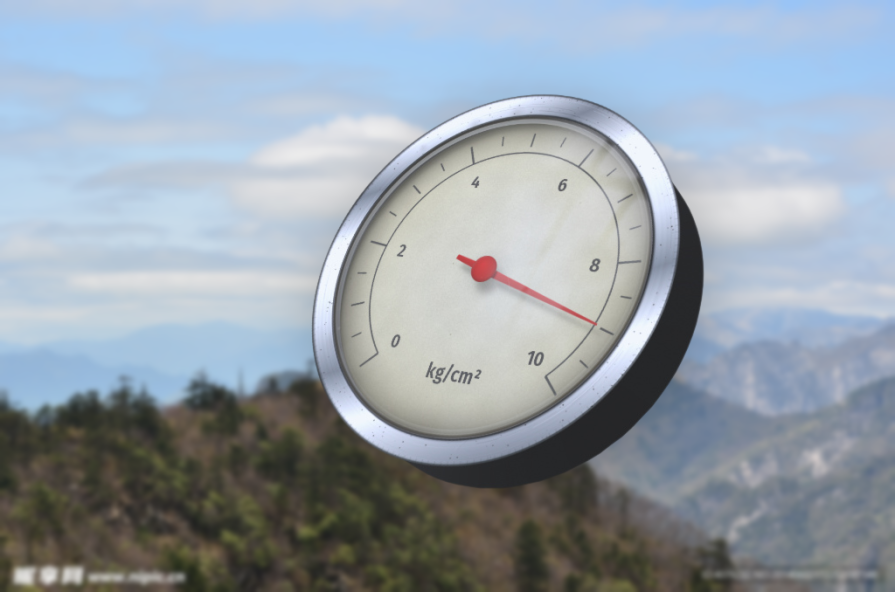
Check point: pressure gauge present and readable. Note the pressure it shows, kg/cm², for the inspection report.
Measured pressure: 9 kg/cm²
